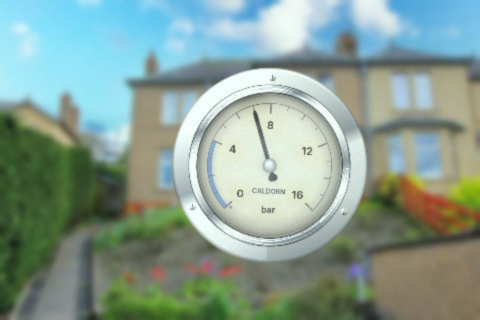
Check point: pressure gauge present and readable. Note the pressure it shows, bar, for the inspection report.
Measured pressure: 7 bar
